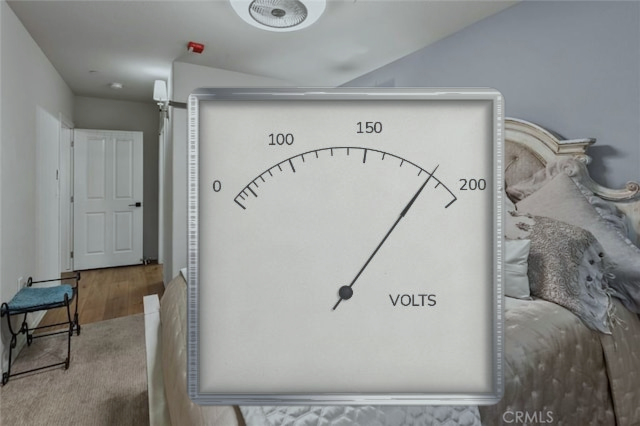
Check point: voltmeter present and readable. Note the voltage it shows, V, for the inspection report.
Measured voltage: 185 V
